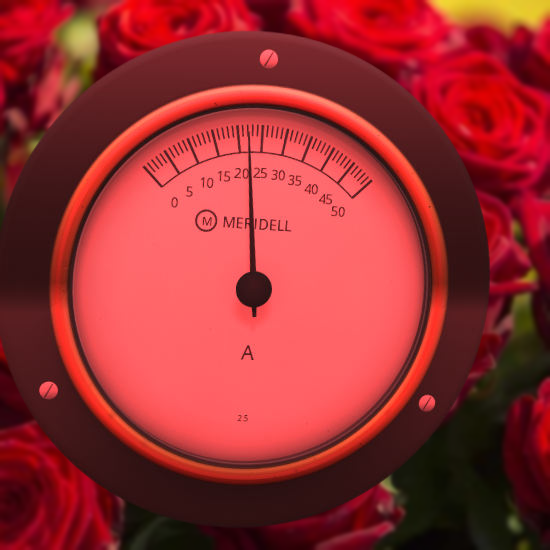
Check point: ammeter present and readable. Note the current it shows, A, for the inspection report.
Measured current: 22 A
